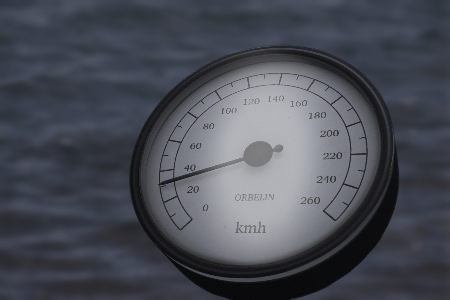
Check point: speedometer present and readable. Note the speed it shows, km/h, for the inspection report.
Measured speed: 30 km/h
